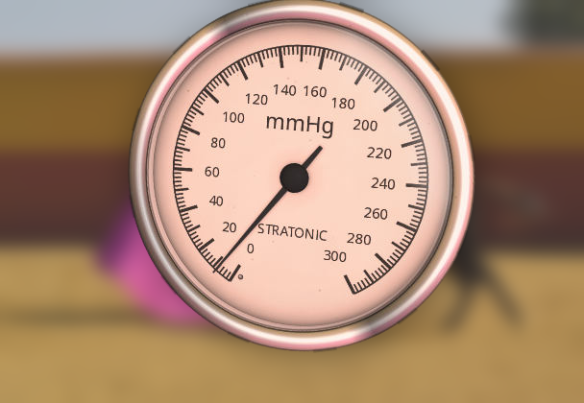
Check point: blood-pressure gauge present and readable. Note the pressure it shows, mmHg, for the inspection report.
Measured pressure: 8 mmHg
